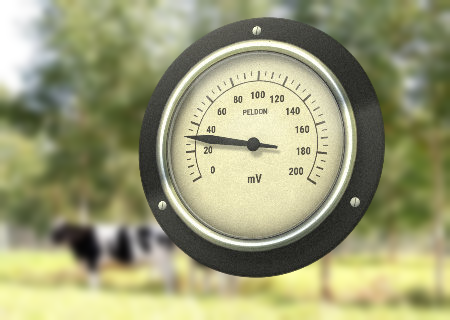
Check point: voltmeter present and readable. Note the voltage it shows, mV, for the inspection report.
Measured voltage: 30 mV
